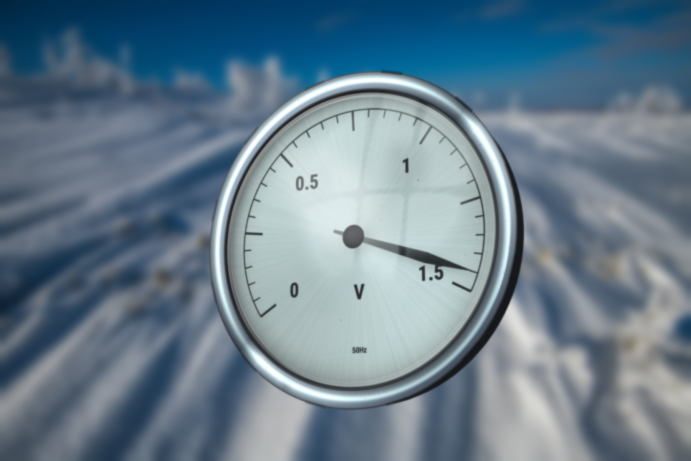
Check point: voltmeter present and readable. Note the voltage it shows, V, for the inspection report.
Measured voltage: 1.45 V
